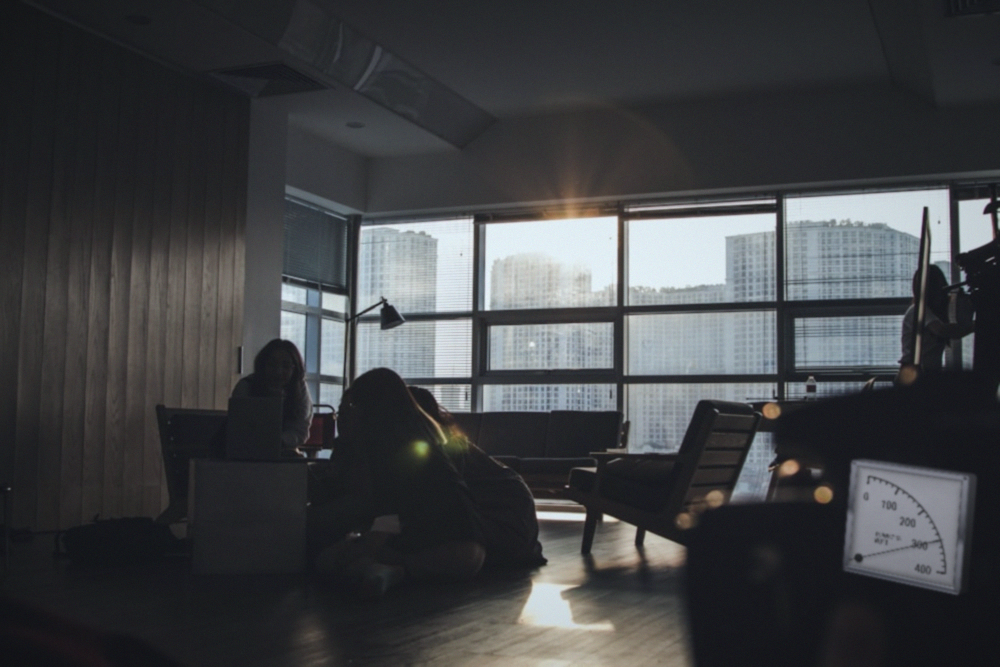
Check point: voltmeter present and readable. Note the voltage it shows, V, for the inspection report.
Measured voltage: 300 V
